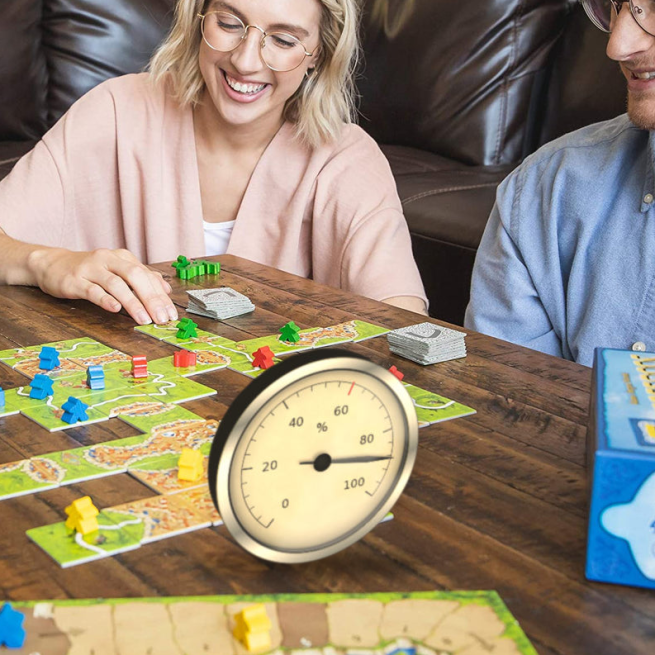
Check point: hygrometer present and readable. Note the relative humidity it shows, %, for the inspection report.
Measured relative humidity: 88 %
